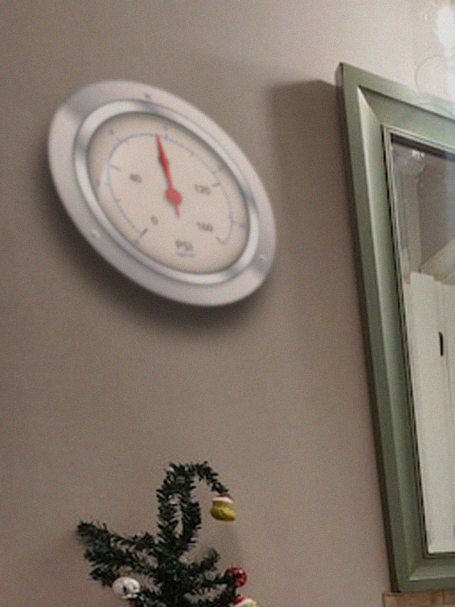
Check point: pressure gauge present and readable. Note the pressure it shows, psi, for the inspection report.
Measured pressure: 80 psi
